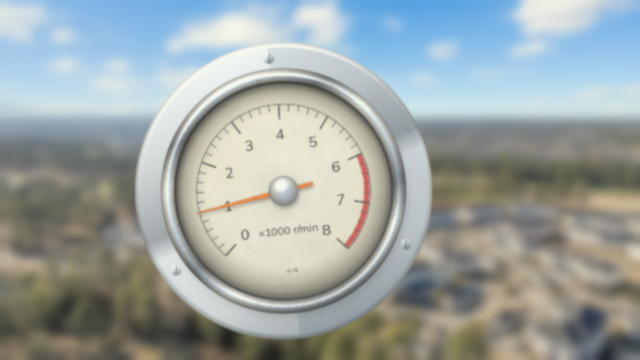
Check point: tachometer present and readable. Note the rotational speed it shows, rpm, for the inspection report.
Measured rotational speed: 1000 rpm
